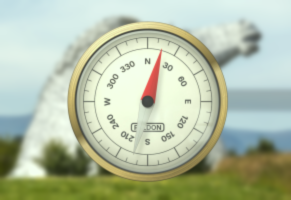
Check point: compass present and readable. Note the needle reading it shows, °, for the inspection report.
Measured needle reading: 15 °
